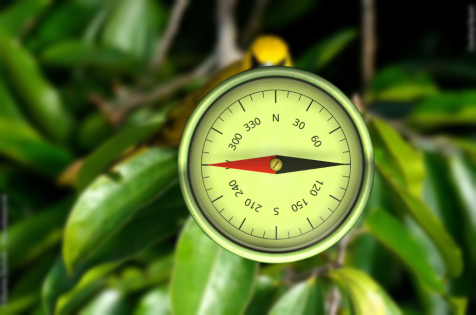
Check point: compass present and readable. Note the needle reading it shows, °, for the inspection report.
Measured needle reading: 270 °
